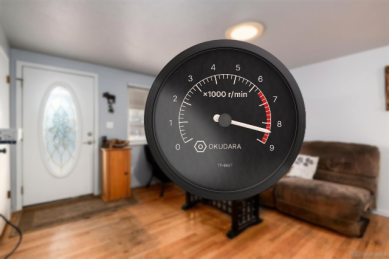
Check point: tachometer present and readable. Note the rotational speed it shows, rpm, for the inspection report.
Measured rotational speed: 8400 rpm
